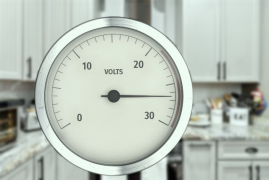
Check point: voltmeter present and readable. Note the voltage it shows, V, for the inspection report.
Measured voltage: 26.5 V
